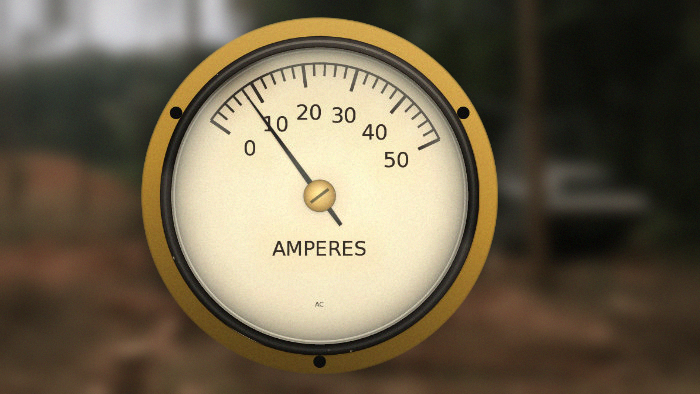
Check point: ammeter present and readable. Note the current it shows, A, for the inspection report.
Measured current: 8 A
